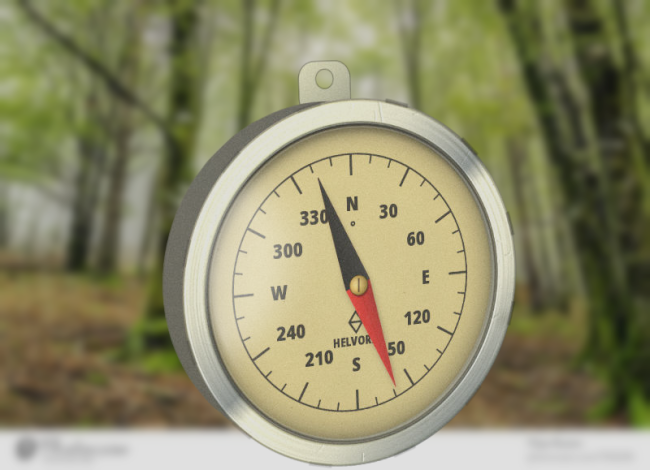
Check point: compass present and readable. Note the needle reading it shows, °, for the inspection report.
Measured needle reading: 160 °
